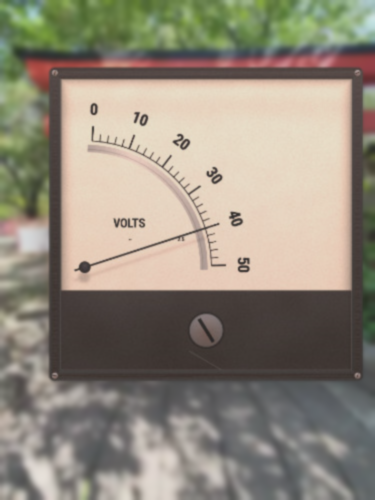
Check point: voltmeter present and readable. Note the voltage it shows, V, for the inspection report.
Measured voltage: 40 V
